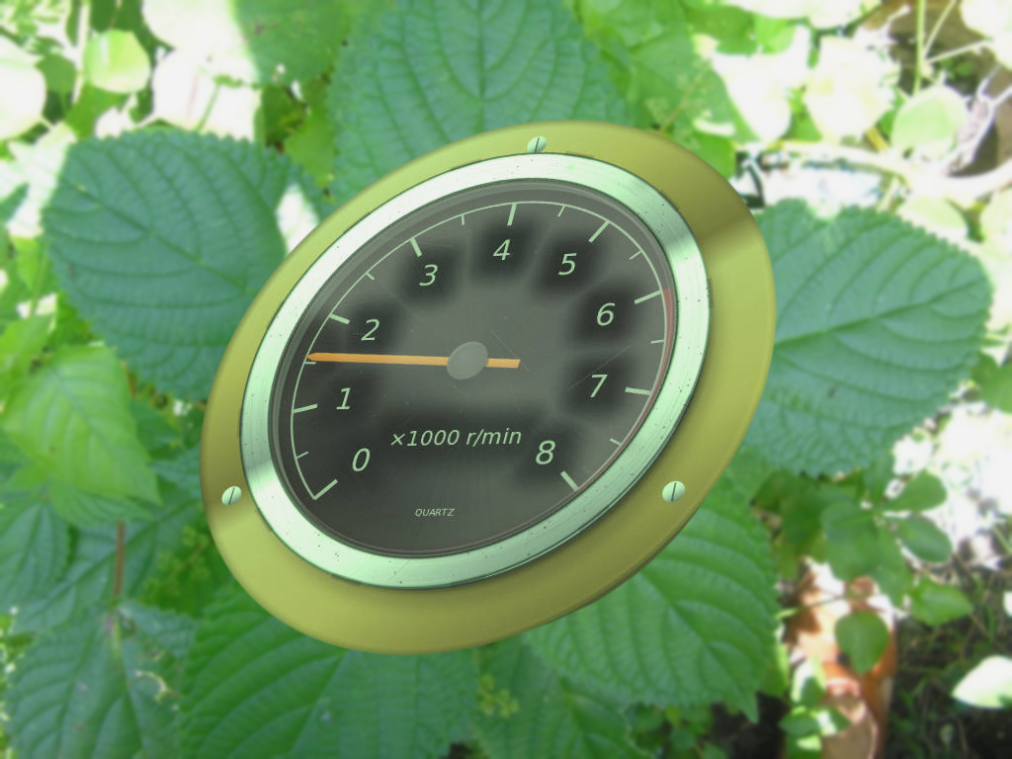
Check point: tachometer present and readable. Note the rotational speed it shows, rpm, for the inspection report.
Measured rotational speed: 1500 rpm
